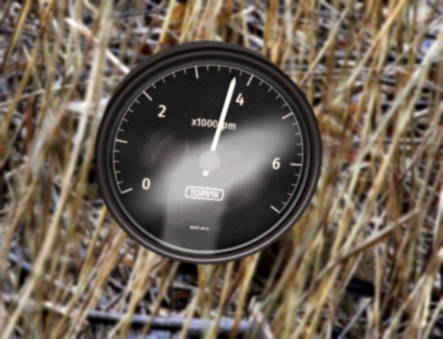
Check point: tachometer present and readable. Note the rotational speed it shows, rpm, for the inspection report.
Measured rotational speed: 3700 rpm
